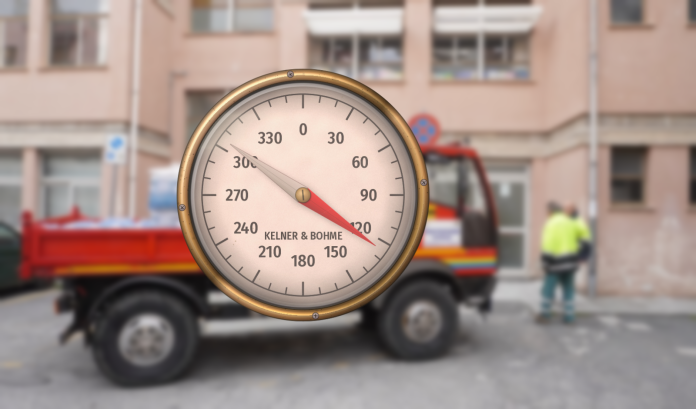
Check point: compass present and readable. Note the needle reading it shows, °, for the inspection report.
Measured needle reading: 125 °
